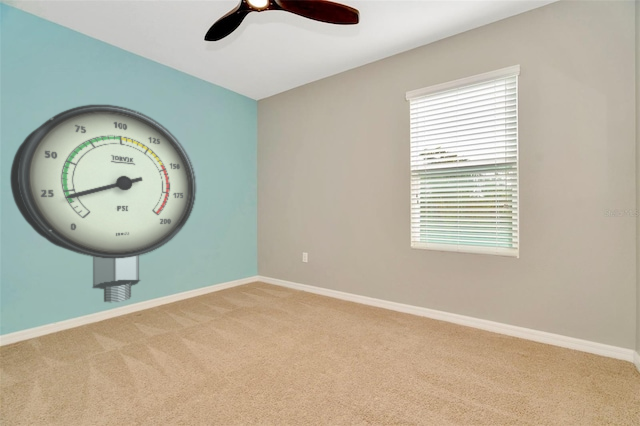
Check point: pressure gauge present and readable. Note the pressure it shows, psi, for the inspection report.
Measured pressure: 20 psi
